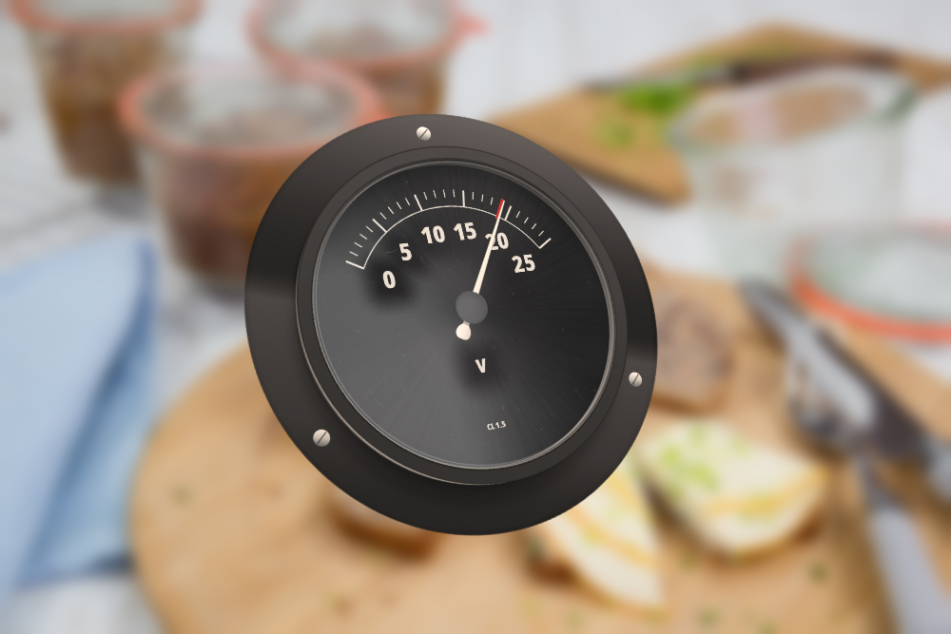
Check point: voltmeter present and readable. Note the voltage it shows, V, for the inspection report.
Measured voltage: 19 V
